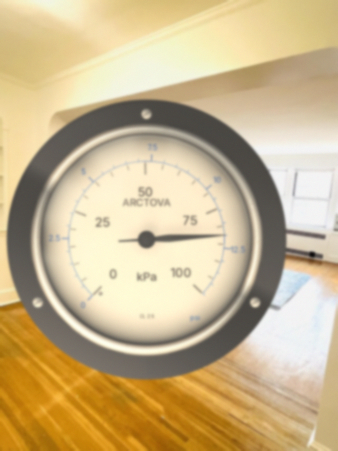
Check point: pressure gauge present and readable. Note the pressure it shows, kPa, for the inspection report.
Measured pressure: 82.5 kPa
